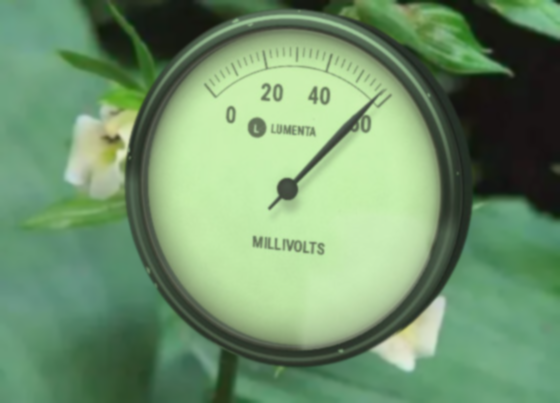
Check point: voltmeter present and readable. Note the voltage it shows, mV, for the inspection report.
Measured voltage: 58 mV
